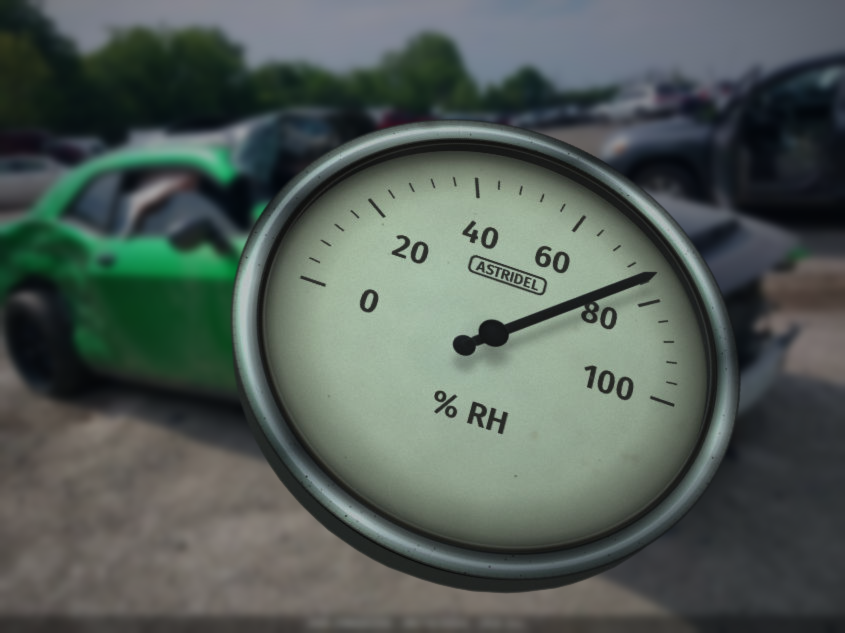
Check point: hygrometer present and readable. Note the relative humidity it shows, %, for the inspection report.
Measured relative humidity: 76 %
